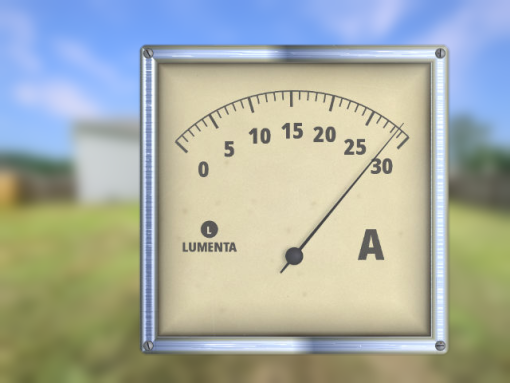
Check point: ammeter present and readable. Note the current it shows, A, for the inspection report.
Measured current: 28.5 A
